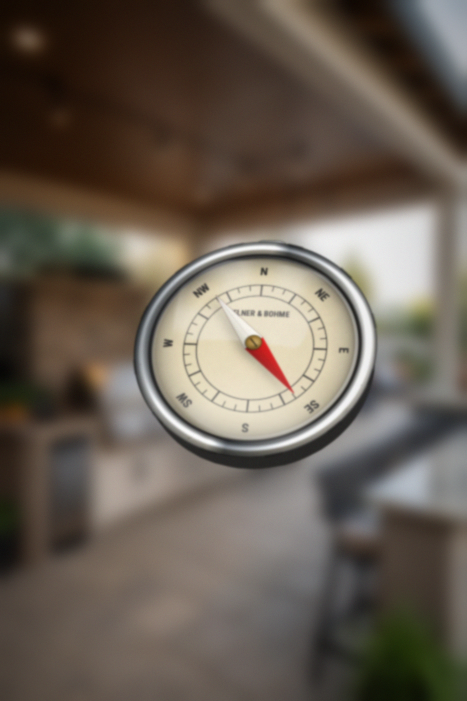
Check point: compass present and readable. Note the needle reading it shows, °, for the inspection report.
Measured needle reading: 140 °
